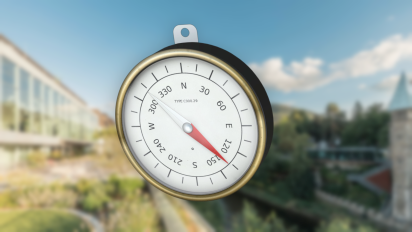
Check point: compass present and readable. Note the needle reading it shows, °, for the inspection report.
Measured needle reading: 135 °
